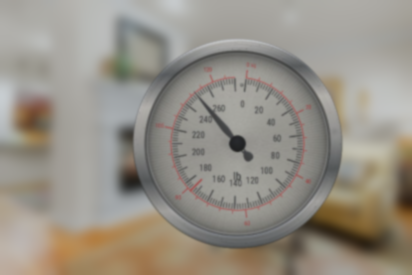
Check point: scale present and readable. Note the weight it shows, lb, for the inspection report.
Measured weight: 250 lb
